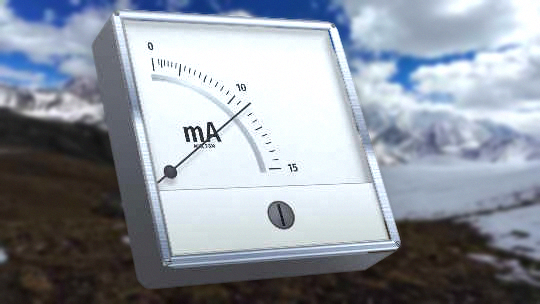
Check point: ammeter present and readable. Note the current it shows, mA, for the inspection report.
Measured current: 11 mA
